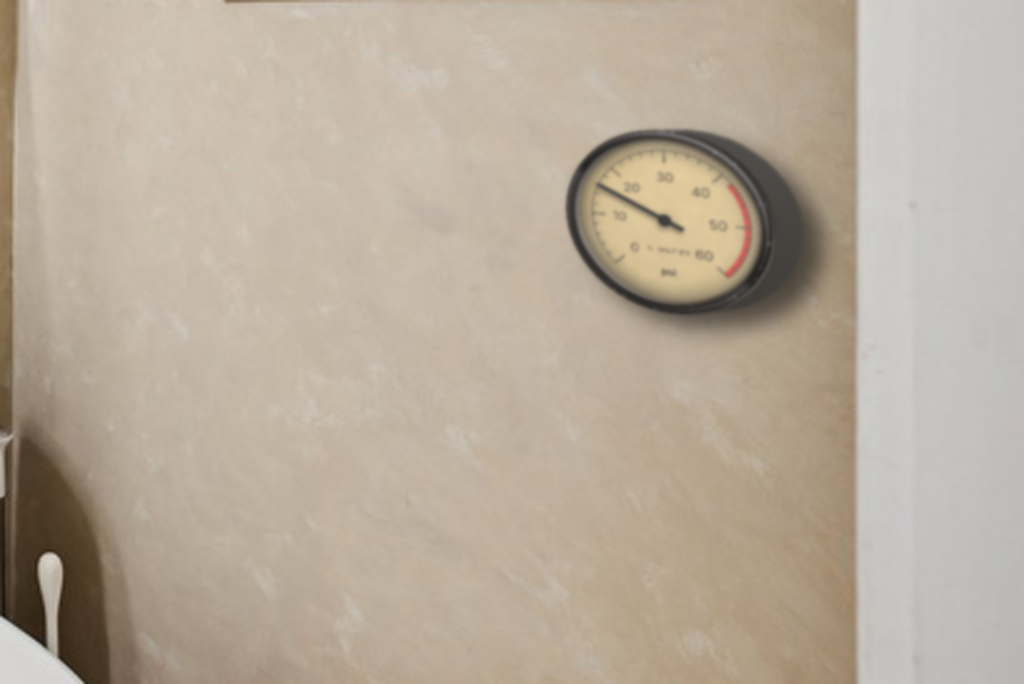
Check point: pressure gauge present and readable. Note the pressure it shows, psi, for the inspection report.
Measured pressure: 16 psi
